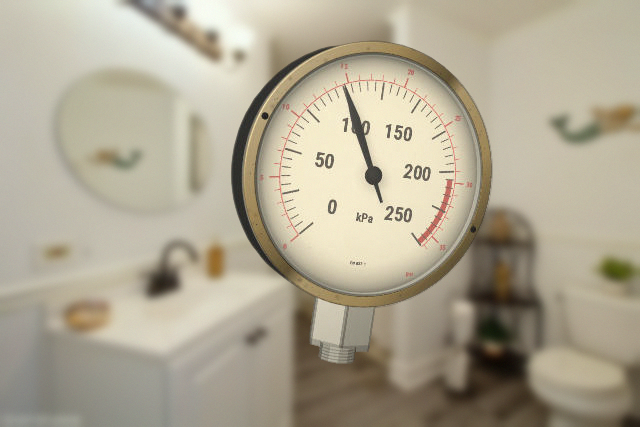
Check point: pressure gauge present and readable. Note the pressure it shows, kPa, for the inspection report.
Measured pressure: 100 kPa
